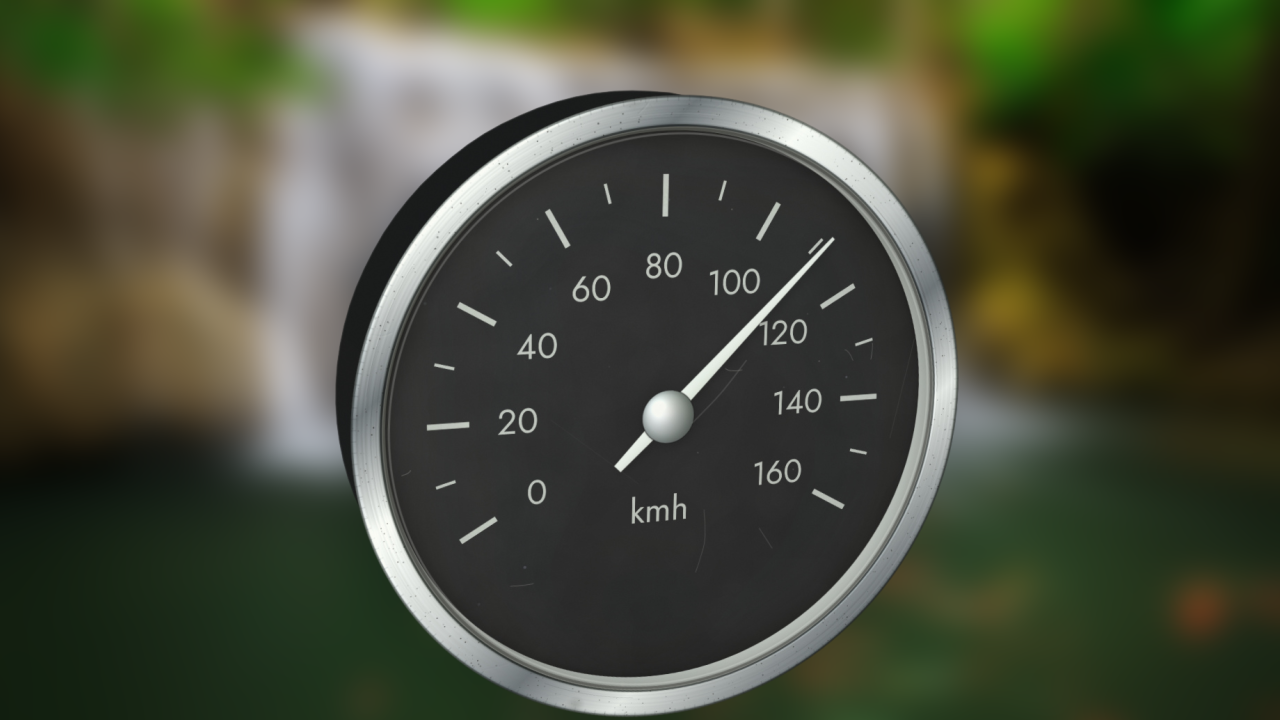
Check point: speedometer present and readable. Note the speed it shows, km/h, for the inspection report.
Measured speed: 110 km/h
